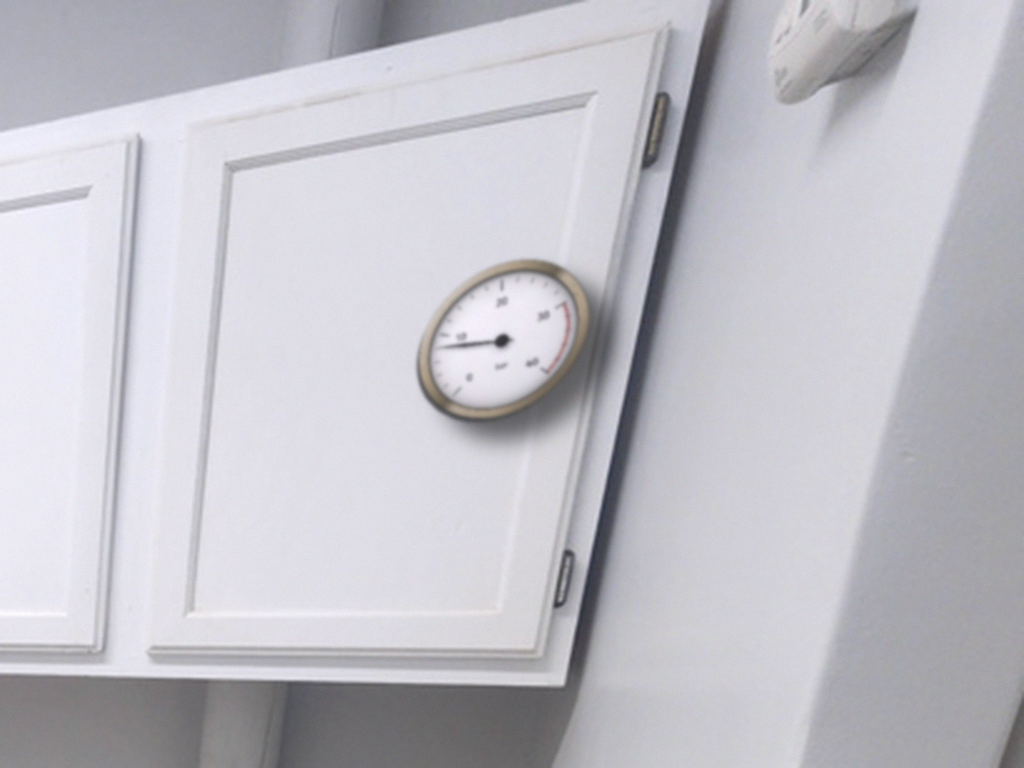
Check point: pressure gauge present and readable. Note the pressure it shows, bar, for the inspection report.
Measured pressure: 8 bar
